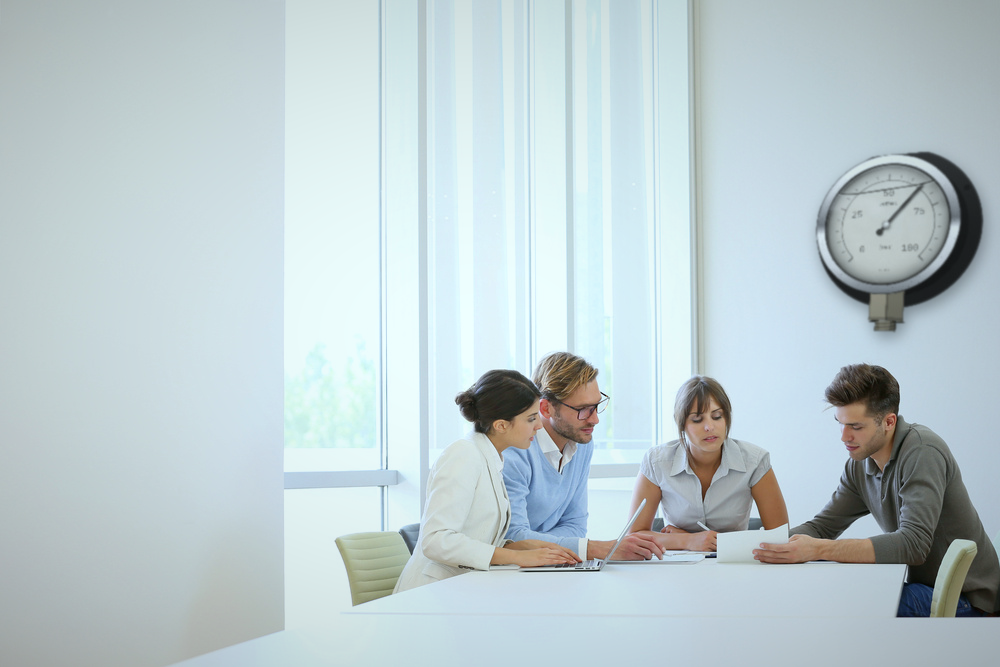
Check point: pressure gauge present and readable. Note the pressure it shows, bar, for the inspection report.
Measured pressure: 65 bar
